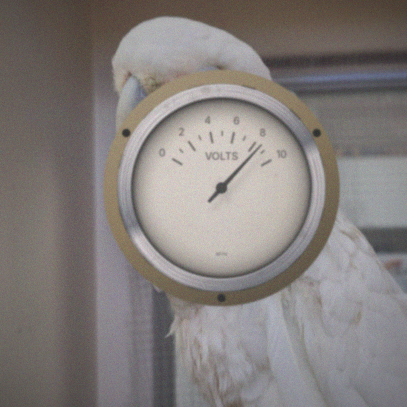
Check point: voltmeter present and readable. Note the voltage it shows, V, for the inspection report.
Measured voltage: 8.5 V
